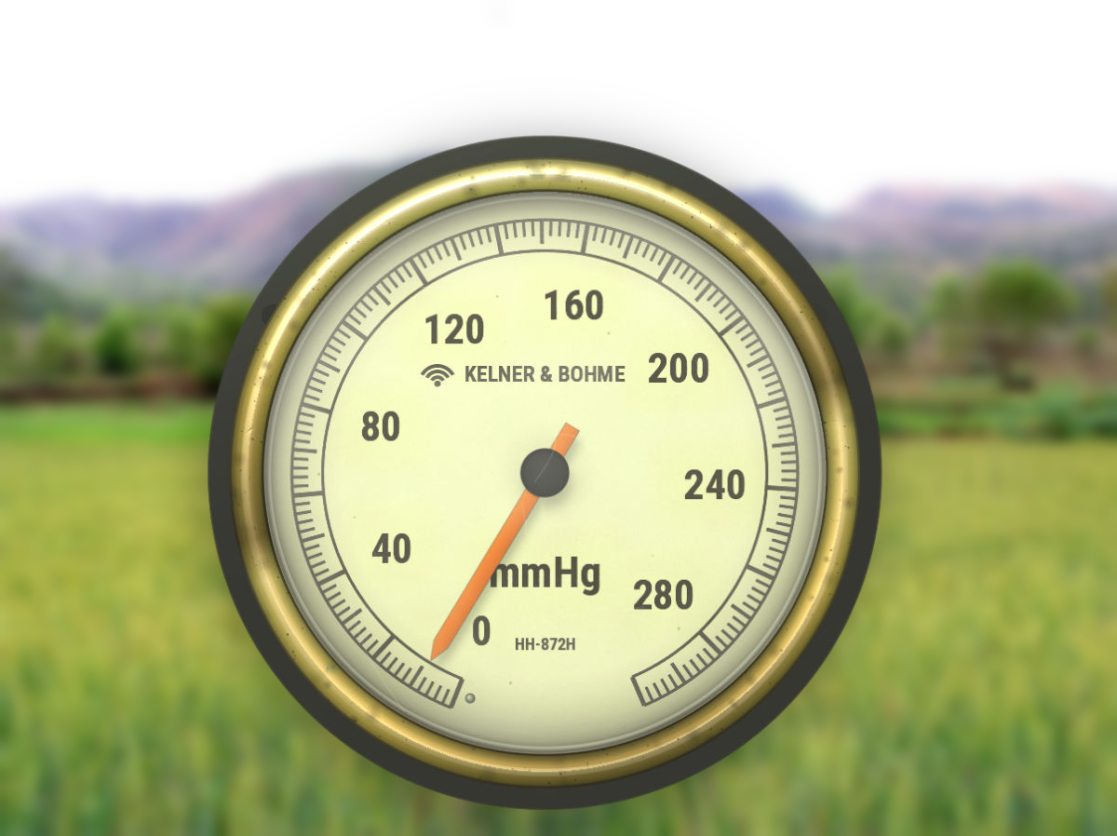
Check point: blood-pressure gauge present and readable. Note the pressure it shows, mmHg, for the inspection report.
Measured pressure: 9 mmHg
